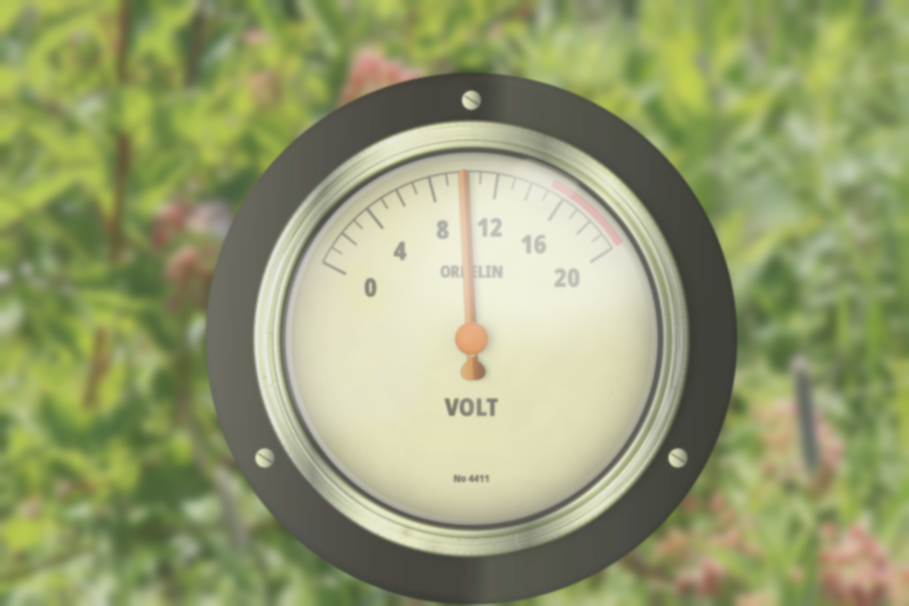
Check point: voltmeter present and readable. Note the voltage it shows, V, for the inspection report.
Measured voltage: 10 V
